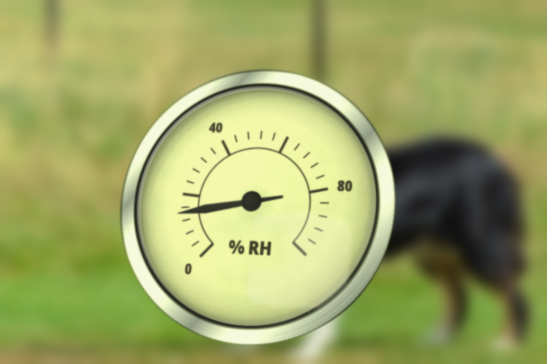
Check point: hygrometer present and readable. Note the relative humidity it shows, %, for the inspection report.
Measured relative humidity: 14 %
